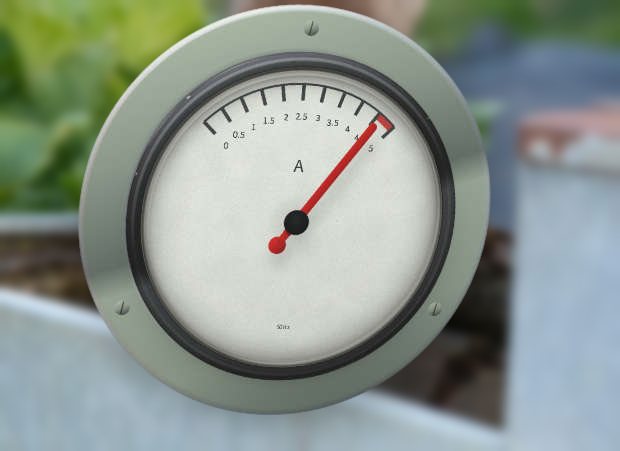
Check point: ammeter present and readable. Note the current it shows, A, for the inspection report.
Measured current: 4.5 A
